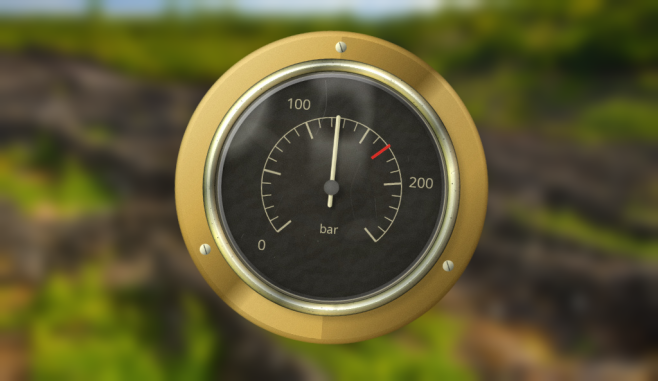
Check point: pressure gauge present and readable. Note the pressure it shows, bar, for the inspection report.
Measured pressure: 125 bar
